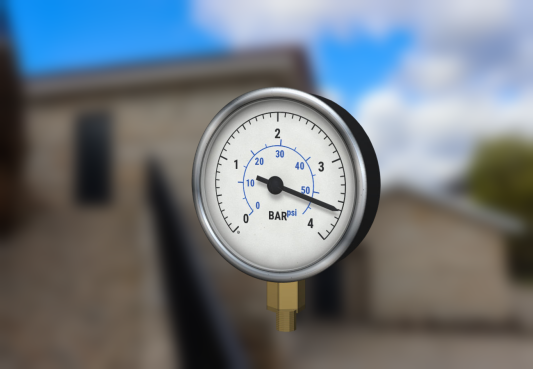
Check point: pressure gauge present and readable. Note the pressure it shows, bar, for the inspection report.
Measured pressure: 3.6 bar
